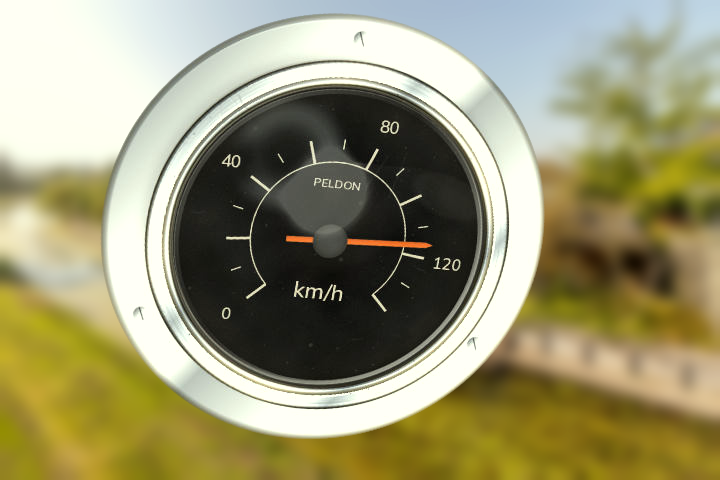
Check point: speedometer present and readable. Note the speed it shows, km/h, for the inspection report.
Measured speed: 115 km/h
